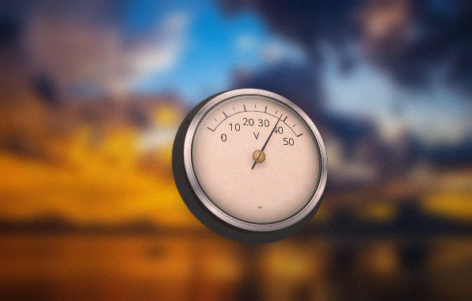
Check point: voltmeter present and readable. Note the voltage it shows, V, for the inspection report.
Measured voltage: 37.5 V
